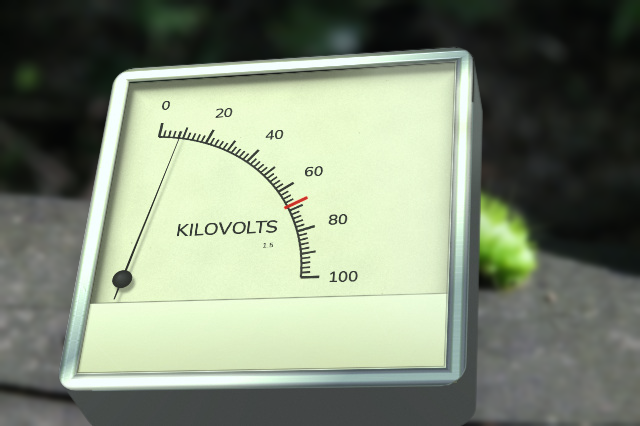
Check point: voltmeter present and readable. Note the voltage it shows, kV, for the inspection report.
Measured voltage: 10 kV
